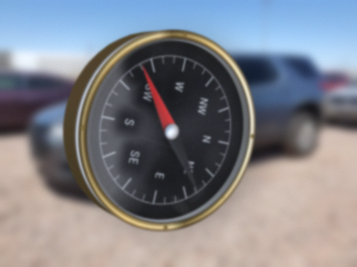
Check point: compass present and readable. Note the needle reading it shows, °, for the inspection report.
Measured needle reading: 230 °
